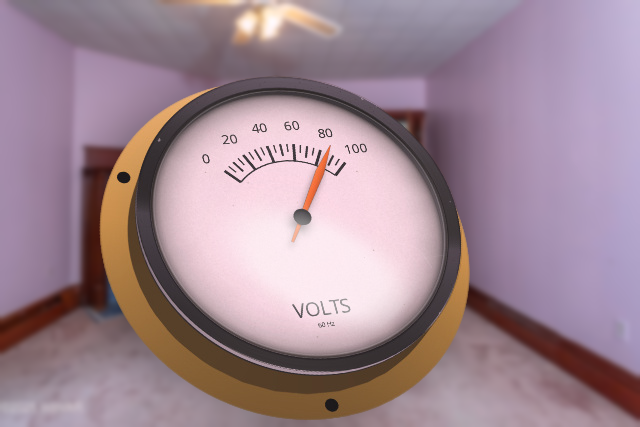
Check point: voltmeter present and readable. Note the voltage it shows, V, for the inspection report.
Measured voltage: 85 V
